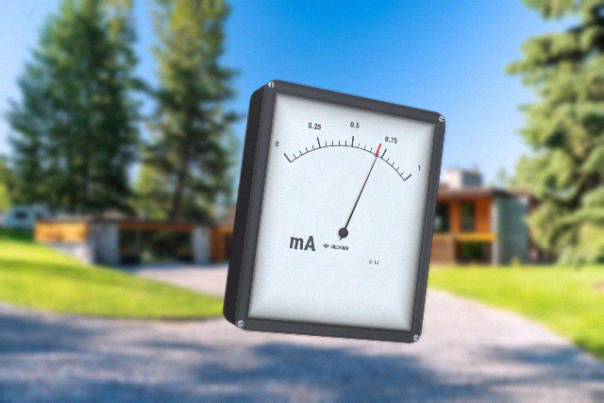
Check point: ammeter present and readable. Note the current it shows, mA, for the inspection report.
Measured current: 0.7 mA
